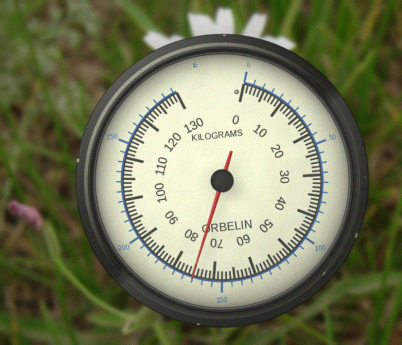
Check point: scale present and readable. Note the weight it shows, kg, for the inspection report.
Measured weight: 75 kg
